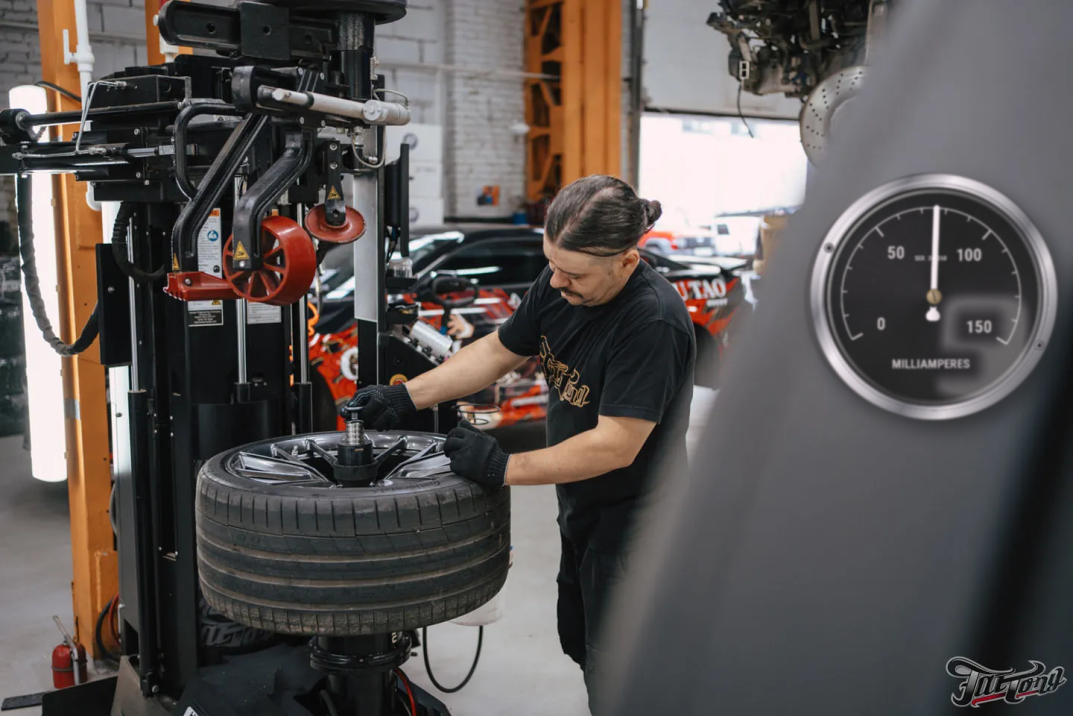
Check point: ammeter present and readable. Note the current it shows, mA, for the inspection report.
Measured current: 75 mA
